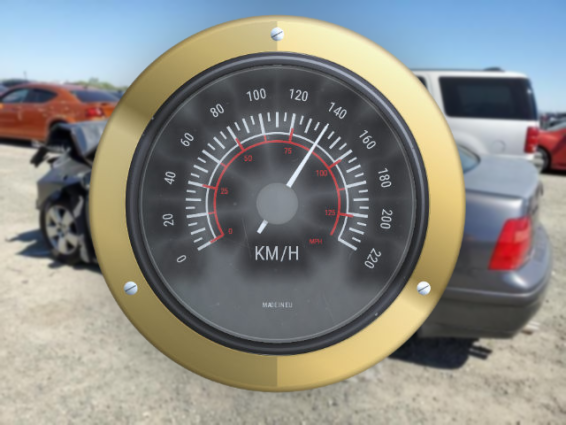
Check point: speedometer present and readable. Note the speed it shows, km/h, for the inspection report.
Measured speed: 140 km/h
